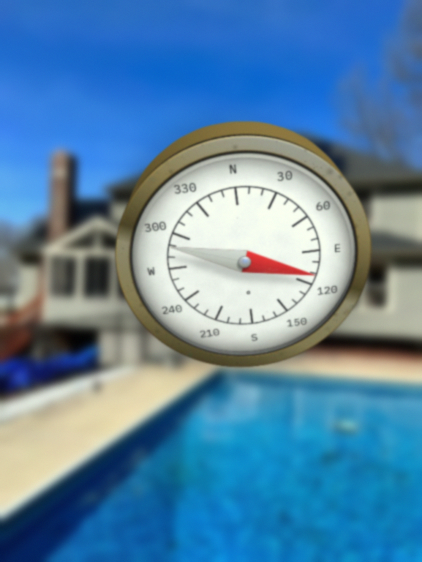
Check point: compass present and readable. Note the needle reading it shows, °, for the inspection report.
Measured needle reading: 110 °
